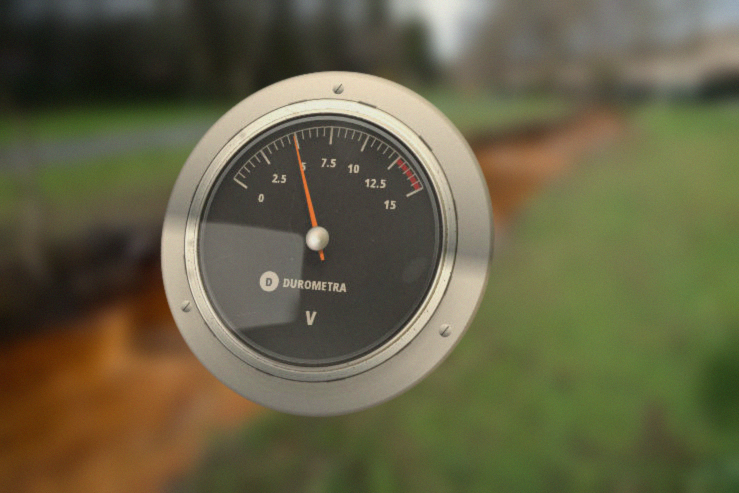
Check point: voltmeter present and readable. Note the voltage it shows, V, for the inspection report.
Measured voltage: 5 V
